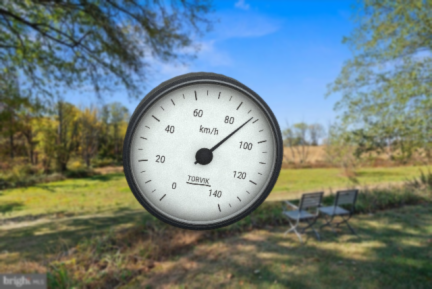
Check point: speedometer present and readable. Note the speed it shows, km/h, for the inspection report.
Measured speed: 87.5 km/h
